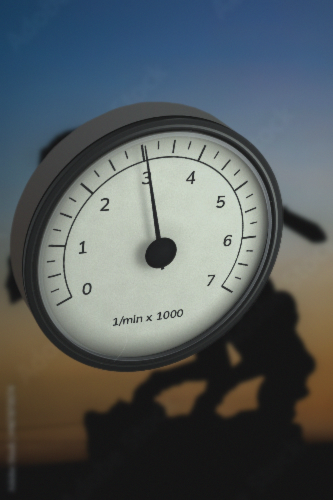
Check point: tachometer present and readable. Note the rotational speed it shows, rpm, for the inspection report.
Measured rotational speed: 3000 rpm
